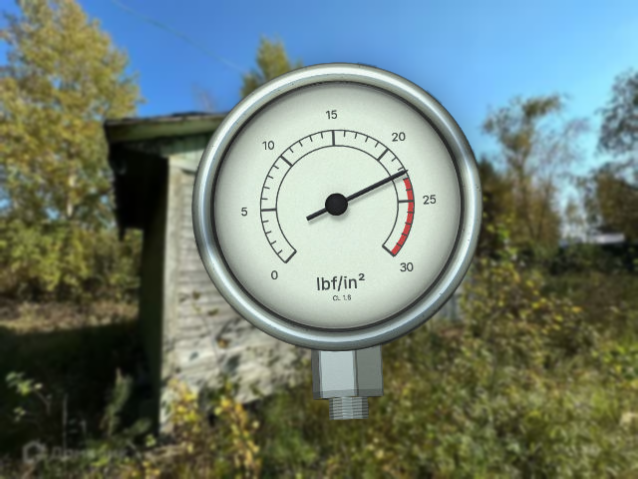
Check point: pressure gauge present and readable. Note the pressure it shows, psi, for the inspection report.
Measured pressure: 22.5 psi
